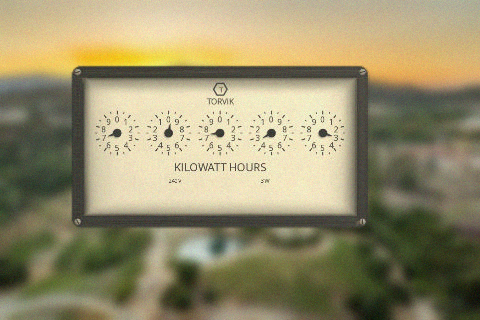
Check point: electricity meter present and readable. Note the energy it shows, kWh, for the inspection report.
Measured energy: 69733 kWh
